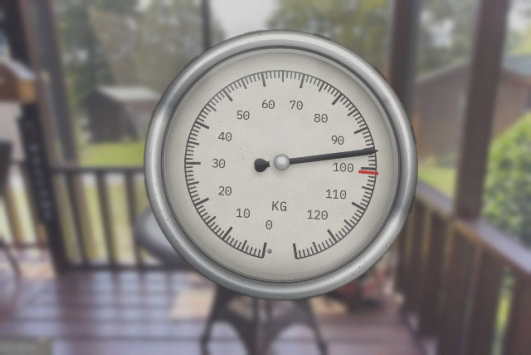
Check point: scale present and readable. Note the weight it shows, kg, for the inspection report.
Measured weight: 96 kg
